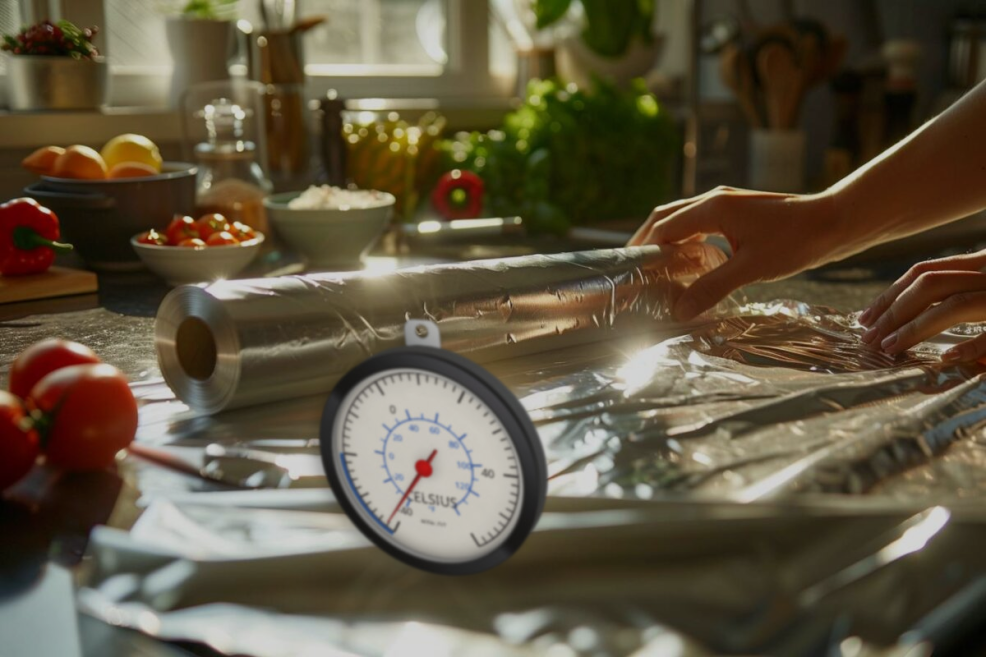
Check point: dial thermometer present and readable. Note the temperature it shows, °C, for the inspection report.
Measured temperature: -38 °C
